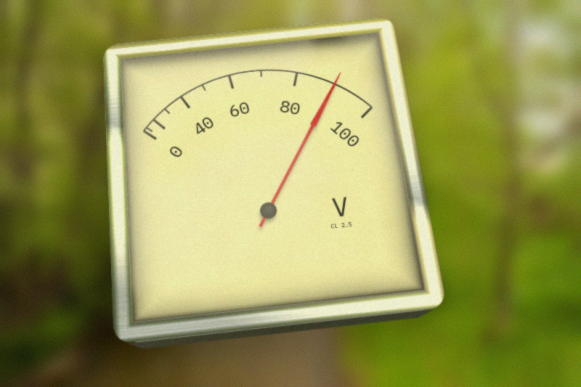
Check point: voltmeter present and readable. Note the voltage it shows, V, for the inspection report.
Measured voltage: 90 V
